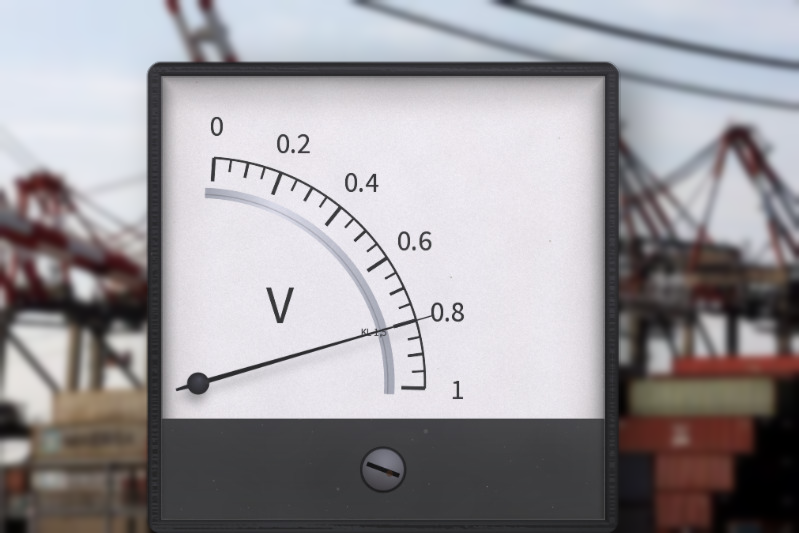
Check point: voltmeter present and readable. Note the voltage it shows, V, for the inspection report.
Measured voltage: 0.8 V
